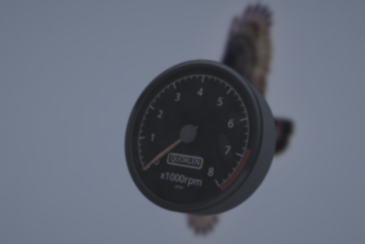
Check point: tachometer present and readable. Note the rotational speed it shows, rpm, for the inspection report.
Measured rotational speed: 0 rpm
